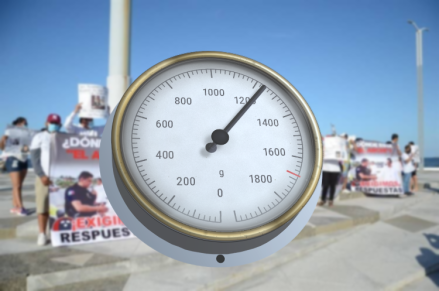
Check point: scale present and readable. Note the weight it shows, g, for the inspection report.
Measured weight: 1240 g
